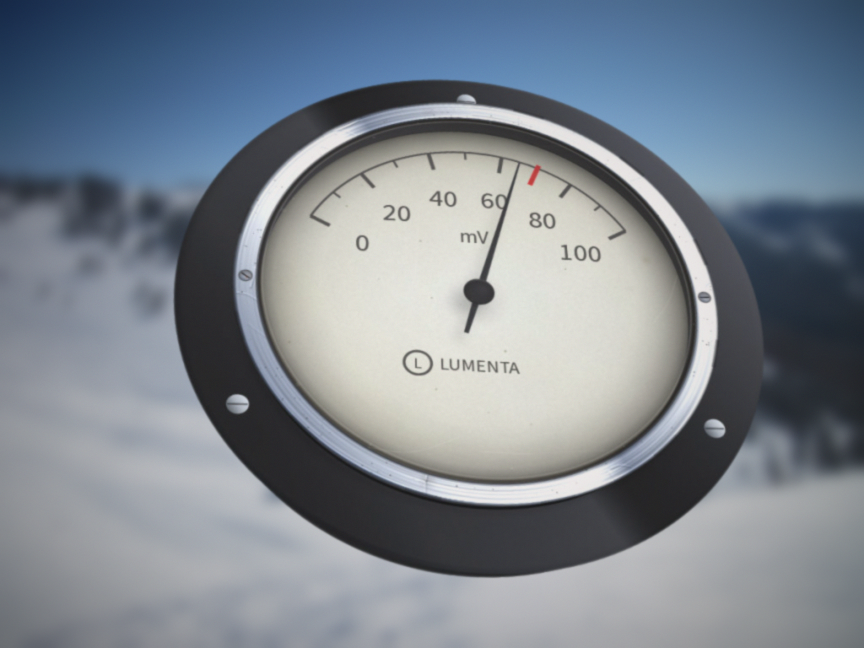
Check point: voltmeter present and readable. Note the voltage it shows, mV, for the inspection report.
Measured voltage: 65 mV
